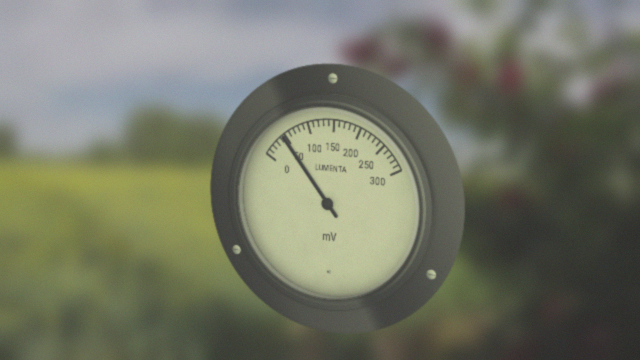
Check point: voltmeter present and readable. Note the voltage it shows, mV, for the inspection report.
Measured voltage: 50 mV
